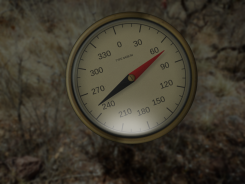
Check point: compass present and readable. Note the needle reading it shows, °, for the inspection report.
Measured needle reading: 70 °
